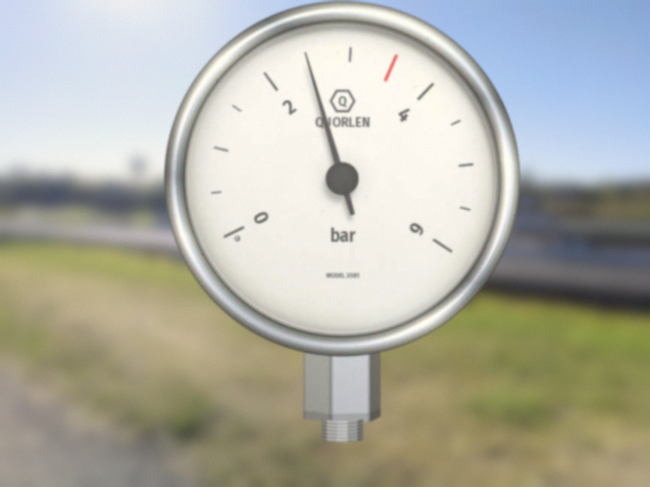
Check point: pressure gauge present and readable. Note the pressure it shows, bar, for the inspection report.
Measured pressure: 2.5 bar
